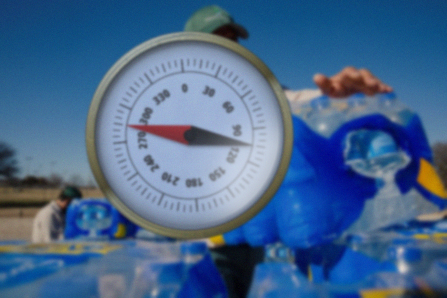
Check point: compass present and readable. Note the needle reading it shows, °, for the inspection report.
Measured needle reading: 285 °
